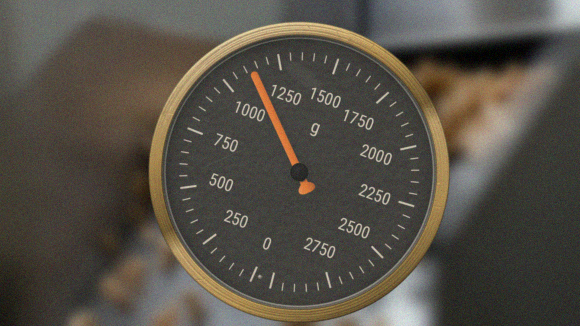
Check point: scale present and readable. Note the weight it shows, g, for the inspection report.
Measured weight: 1125 g
